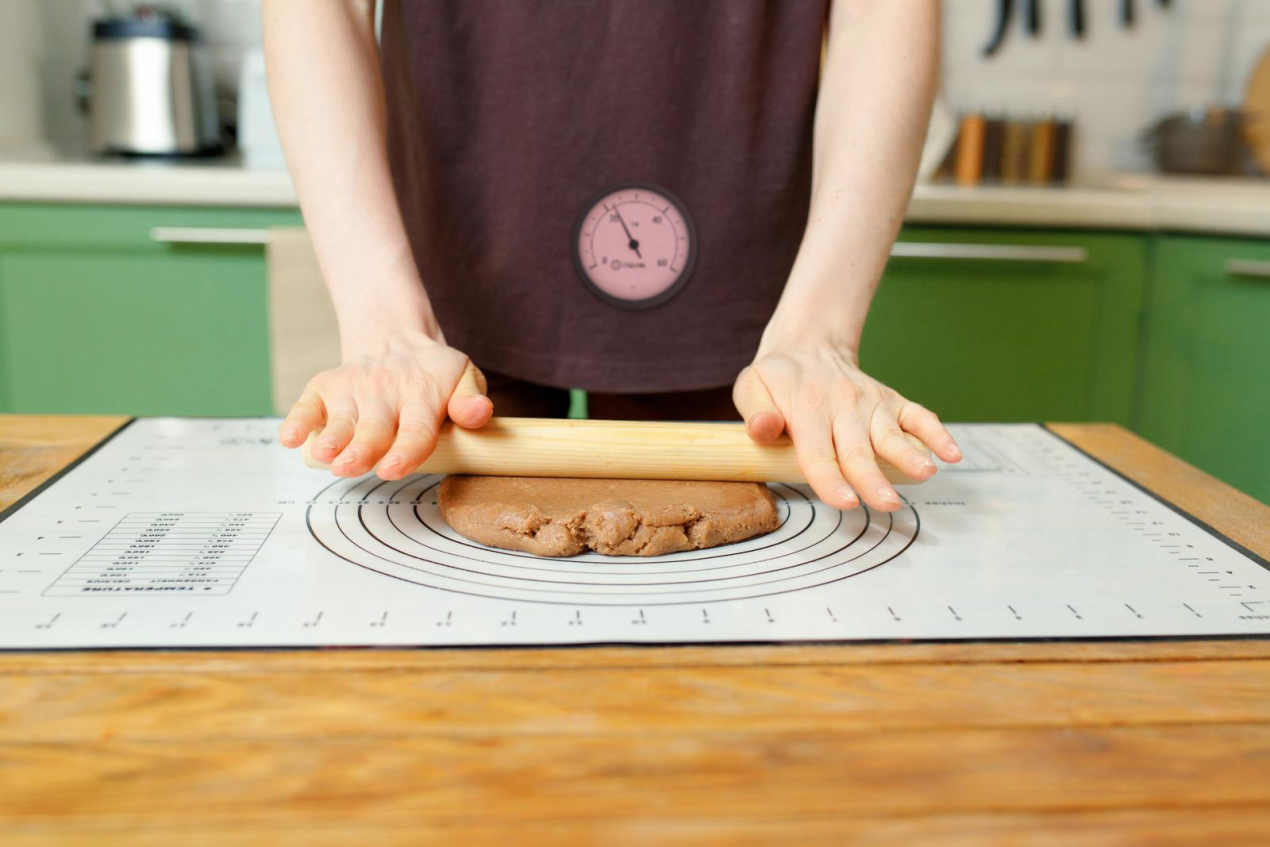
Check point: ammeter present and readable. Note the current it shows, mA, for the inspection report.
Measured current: 22.5 mA
